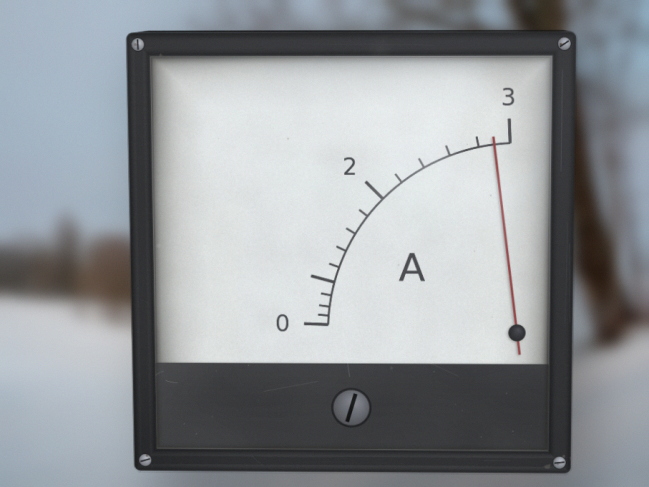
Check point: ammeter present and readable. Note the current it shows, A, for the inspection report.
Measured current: 2.9 A
